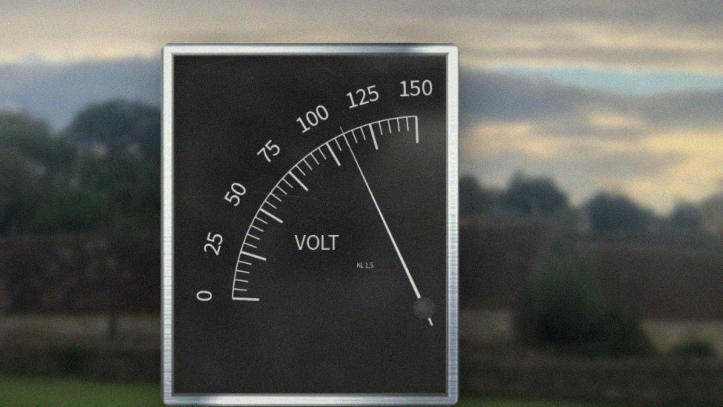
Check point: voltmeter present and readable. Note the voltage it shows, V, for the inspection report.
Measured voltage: 110 V
